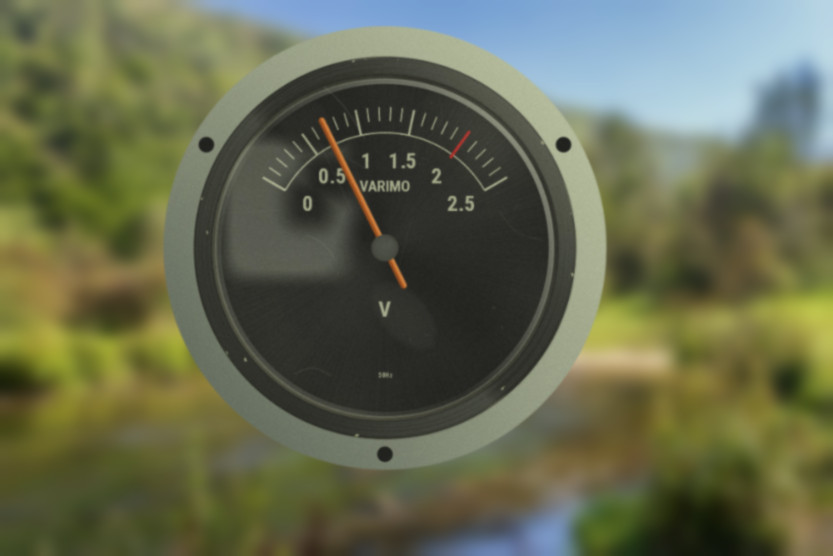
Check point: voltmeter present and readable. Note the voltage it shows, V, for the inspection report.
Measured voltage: 0.7 V
